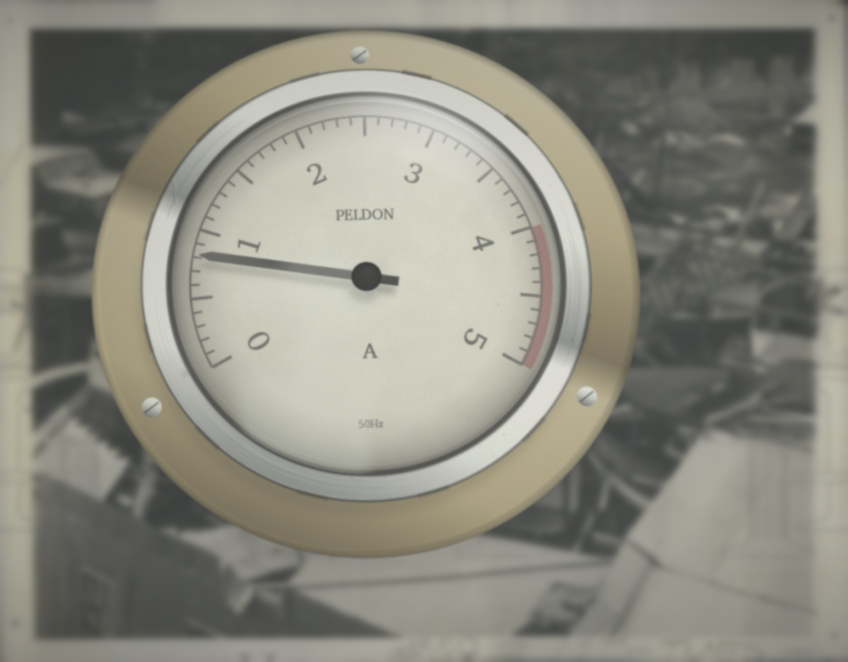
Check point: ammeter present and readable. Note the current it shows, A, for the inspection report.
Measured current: 0.8 A
